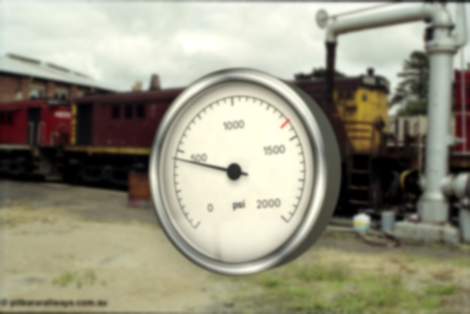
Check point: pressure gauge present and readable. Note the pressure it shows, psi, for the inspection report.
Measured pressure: 450 psi
